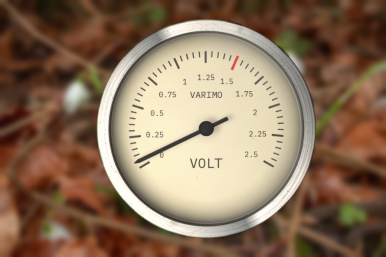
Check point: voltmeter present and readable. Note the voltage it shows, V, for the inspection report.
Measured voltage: 0.05 V
